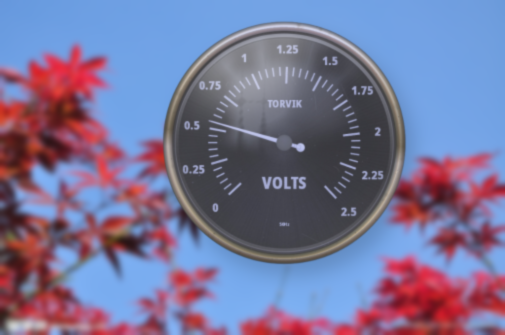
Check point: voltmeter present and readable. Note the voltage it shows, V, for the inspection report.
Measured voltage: 0.55 V
